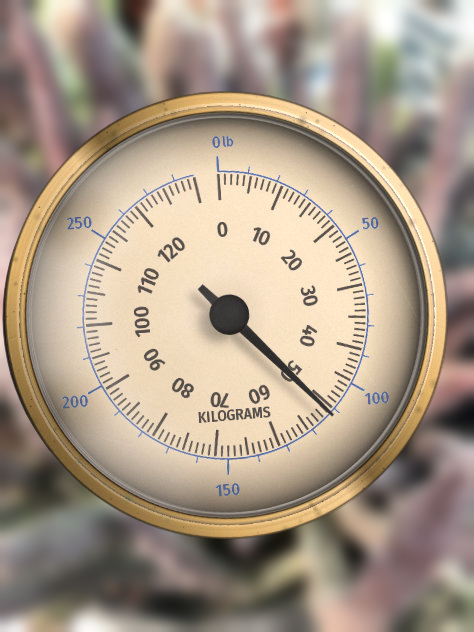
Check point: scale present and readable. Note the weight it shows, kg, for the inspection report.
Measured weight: 51 kg
